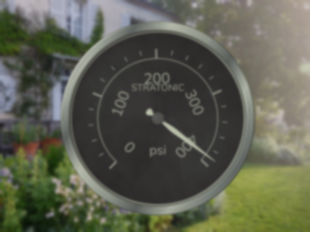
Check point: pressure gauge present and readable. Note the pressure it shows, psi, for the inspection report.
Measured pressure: 390 psi
